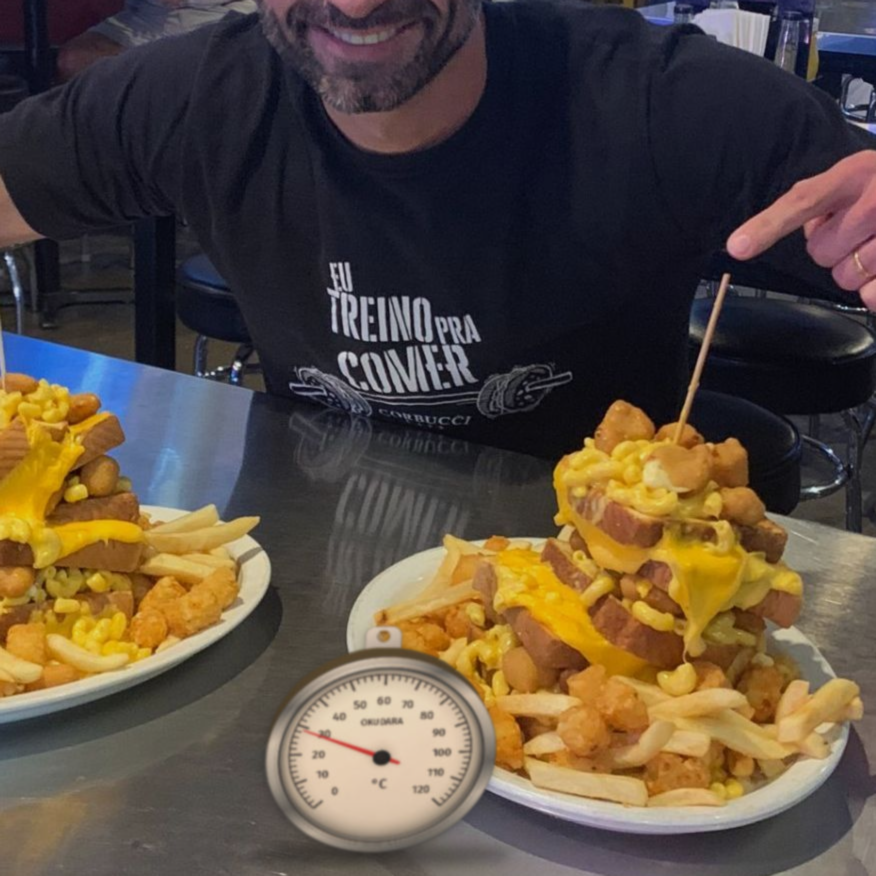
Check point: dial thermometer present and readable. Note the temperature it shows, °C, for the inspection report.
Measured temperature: 30 °C
